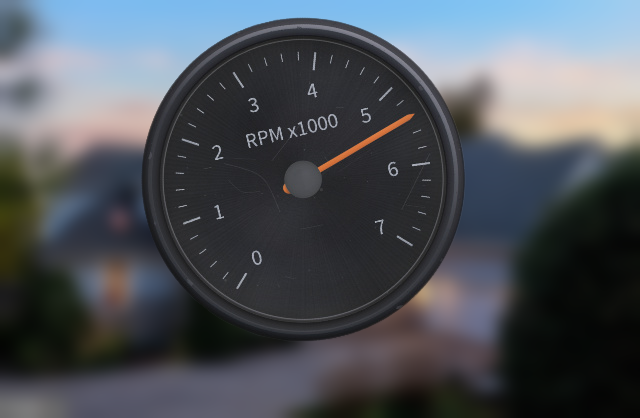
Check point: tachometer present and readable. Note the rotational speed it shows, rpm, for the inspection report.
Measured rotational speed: 5400 rpm
